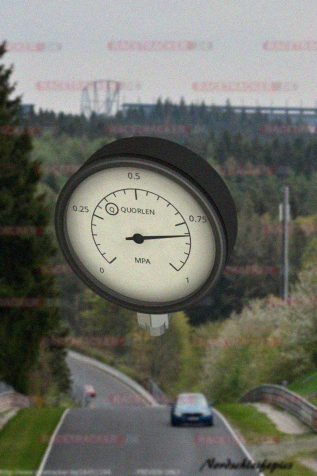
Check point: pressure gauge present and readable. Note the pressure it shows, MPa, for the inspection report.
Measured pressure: 0.8 MPa
